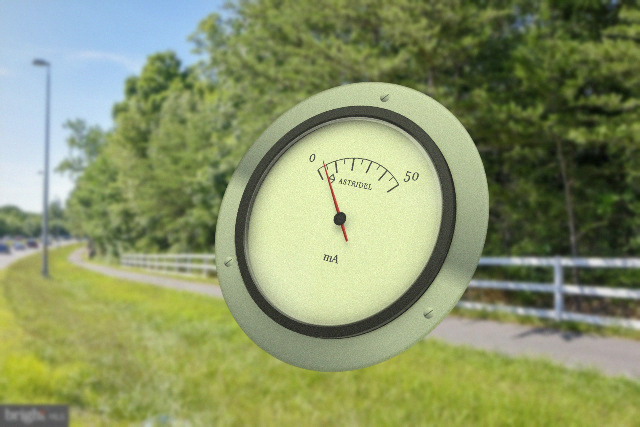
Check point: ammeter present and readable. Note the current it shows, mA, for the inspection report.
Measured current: 5 mA
